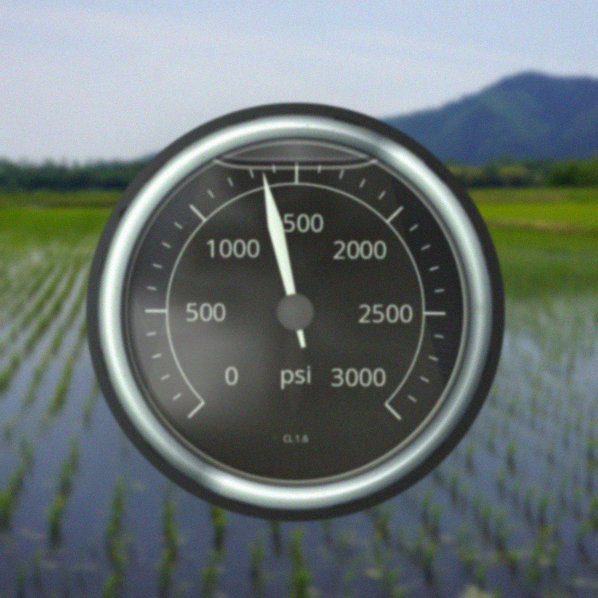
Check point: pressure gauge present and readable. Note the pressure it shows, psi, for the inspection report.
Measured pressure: 1350 psi
